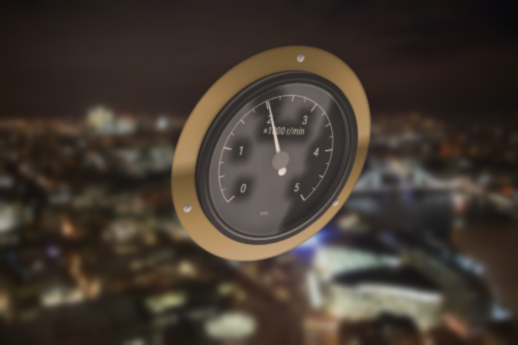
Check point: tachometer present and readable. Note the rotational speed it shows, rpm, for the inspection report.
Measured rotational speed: 2000 rpm
